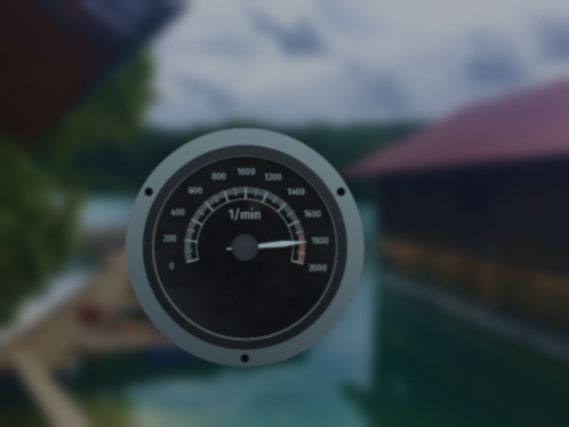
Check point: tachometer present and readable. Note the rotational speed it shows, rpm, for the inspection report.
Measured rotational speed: 1800 rpm
